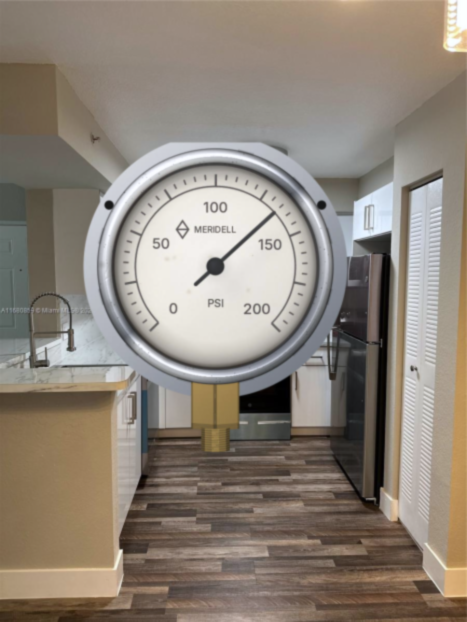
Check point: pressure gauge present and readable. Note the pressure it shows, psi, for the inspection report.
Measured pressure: 135 psi
